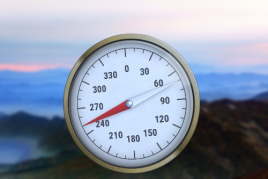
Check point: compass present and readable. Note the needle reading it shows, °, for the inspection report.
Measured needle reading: 250 °
